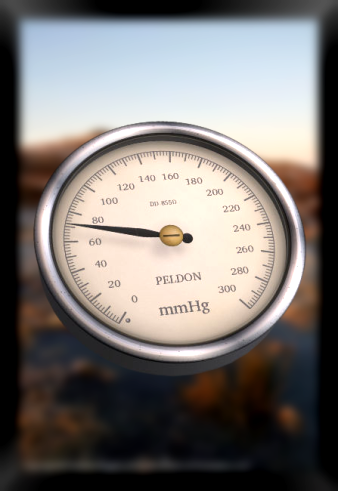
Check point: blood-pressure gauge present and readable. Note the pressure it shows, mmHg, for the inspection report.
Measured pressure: 70 mmHg
